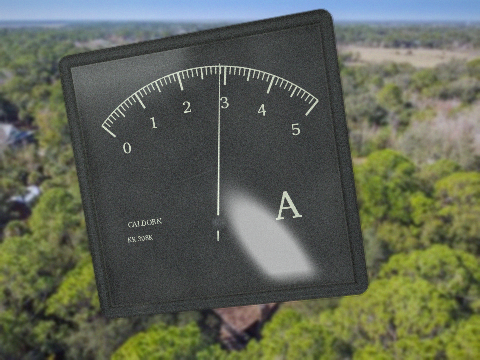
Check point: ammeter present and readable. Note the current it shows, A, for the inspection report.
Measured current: 2.9 A
